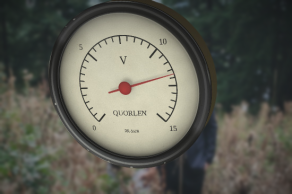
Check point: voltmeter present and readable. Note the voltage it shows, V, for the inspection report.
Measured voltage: 11.75 V
